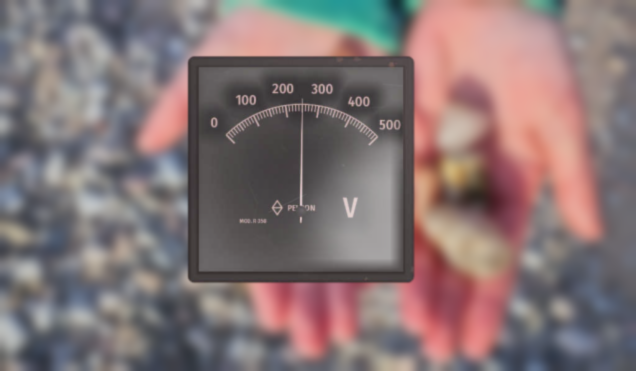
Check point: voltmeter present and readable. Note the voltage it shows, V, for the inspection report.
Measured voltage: 250 V
